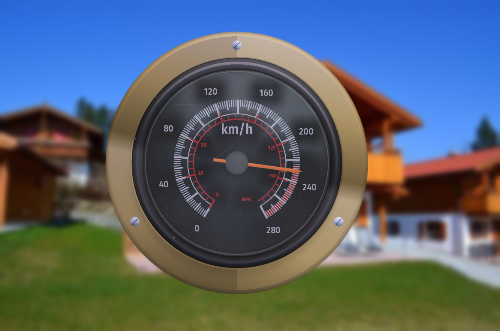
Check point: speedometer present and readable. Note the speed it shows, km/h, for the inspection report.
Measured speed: 230 km/h
